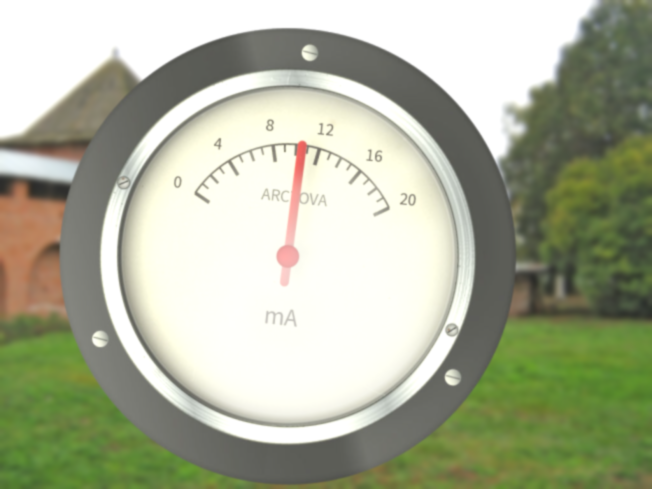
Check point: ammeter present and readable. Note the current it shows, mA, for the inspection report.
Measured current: 10.5 mA
